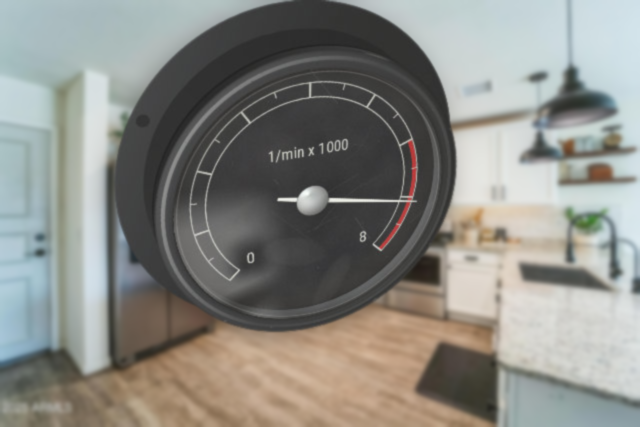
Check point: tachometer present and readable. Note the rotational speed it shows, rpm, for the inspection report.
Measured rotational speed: 7000 rpm
